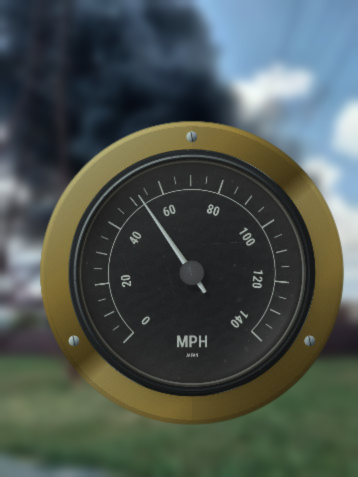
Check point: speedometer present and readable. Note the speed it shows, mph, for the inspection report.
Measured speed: 52.5 mph
